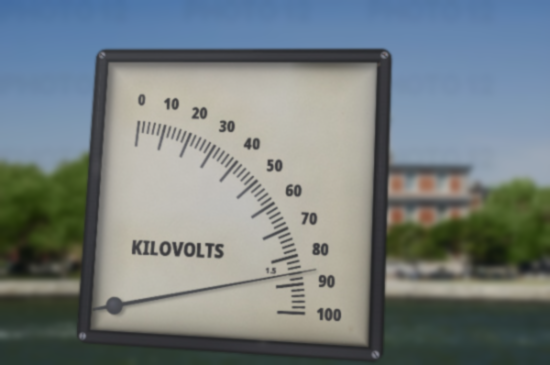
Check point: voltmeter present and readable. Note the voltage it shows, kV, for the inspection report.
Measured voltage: 86 kV
